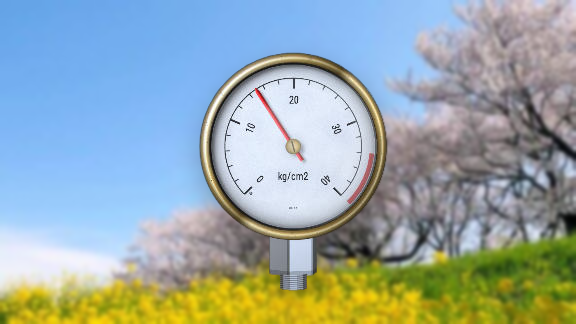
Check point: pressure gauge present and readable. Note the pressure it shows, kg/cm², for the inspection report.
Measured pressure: 15 kg/cm²
